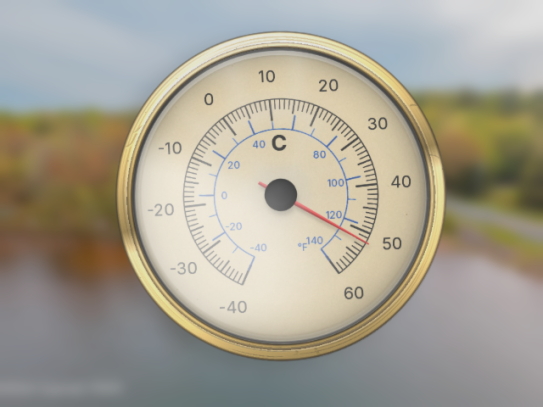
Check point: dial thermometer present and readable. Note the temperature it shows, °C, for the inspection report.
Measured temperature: 52 °C
